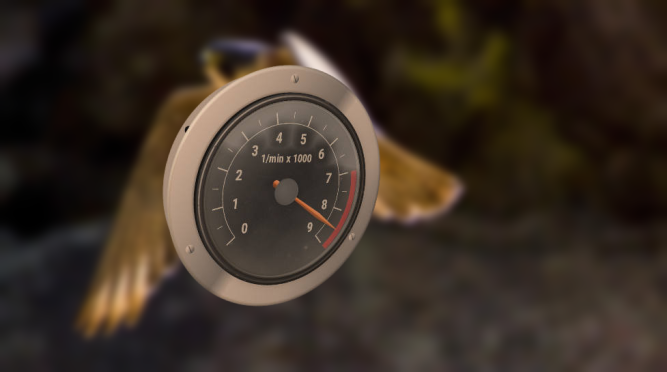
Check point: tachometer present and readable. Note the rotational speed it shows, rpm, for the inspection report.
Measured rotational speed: 8500 rpm
